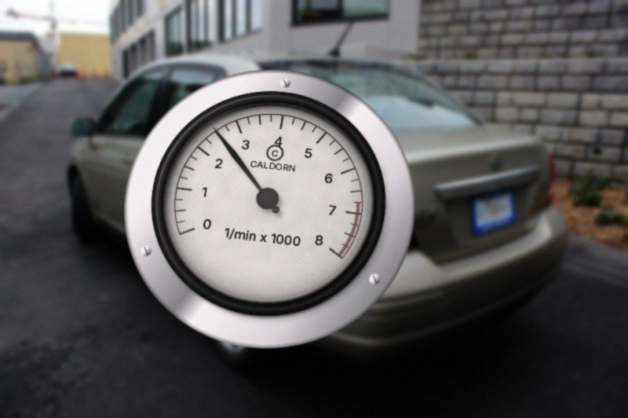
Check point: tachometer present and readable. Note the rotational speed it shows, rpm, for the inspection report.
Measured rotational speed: 2500 rpm
